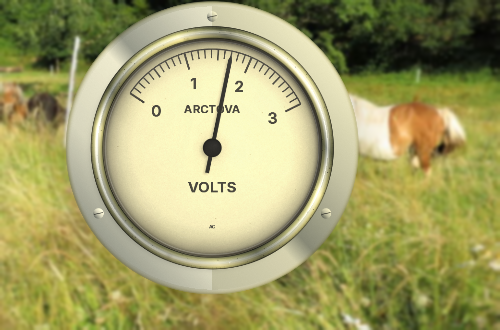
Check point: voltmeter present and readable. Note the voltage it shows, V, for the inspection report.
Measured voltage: 1.7 V
